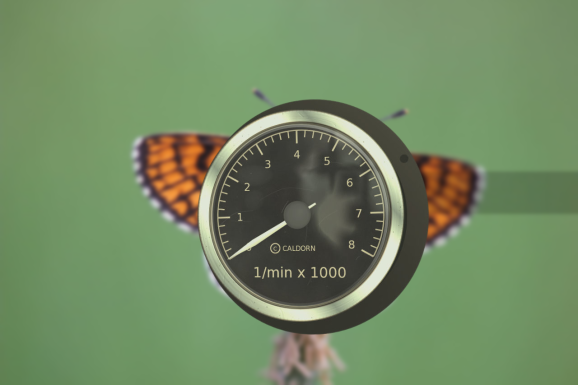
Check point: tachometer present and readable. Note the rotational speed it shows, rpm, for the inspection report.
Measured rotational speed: 0 rpm
